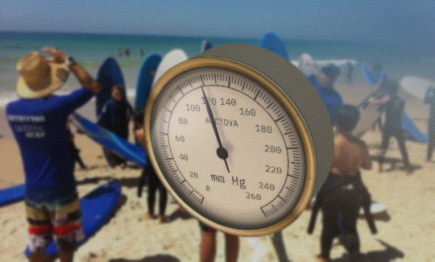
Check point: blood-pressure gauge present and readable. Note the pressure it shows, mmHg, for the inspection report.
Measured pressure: 120 mmHg
